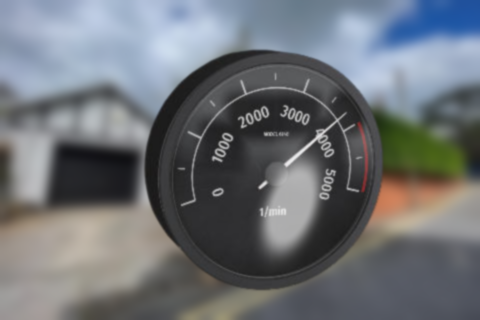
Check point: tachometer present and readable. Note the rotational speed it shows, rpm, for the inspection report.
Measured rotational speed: 3750 rpm
